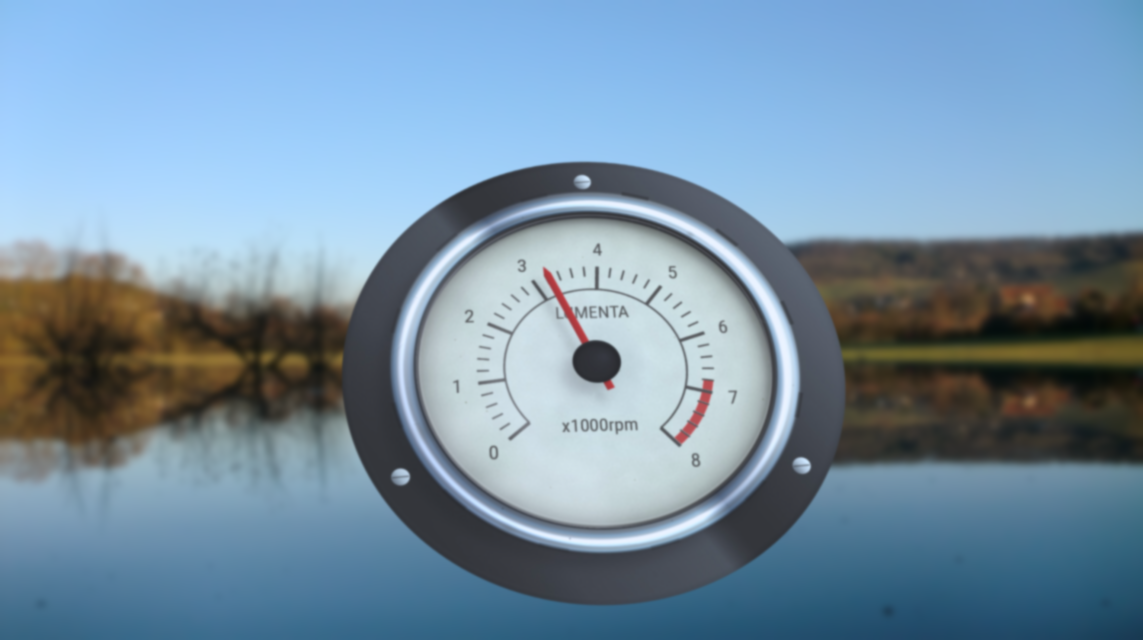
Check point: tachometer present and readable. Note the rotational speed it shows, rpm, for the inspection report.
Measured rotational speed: 3200 rpm
